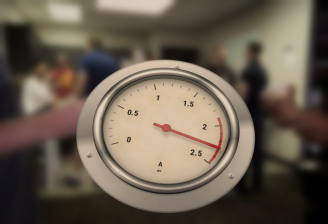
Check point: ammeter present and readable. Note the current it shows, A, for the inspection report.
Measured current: 2.3 A
